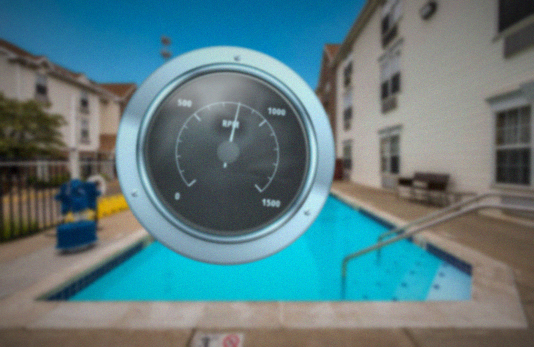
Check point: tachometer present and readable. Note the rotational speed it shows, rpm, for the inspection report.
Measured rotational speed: 800 rpm
